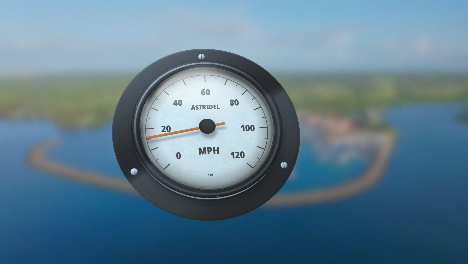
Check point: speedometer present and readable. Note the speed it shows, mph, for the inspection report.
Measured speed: 15 mph
